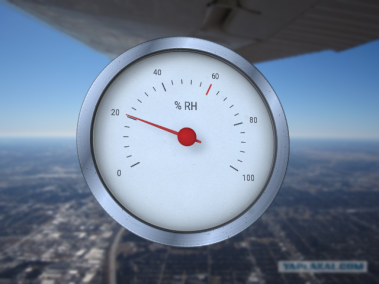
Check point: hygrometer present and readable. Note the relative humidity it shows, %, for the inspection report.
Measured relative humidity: 20 %
